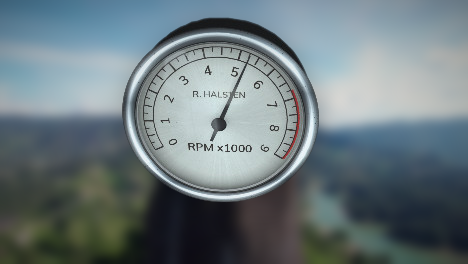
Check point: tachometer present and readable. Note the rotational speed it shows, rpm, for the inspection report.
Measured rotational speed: 5250 rpm
